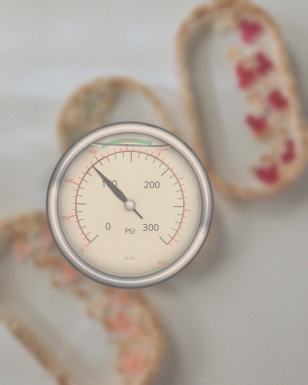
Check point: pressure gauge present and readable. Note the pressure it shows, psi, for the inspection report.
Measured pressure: 100 psi
